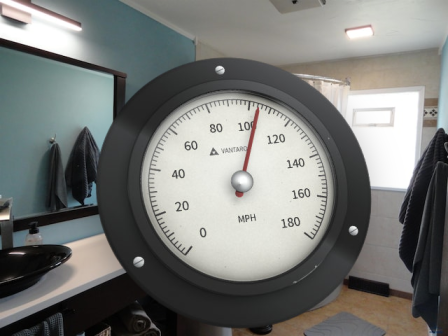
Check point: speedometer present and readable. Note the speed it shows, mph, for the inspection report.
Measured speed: 104 mph
